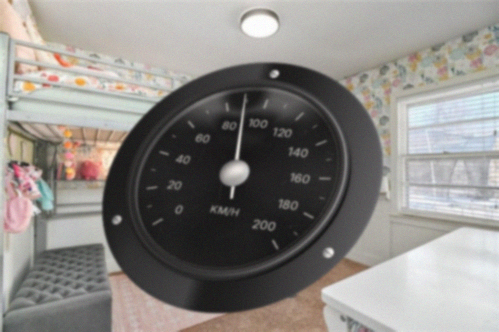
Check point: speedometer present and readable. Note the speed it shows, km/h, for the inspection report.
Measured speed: 90 km/h
